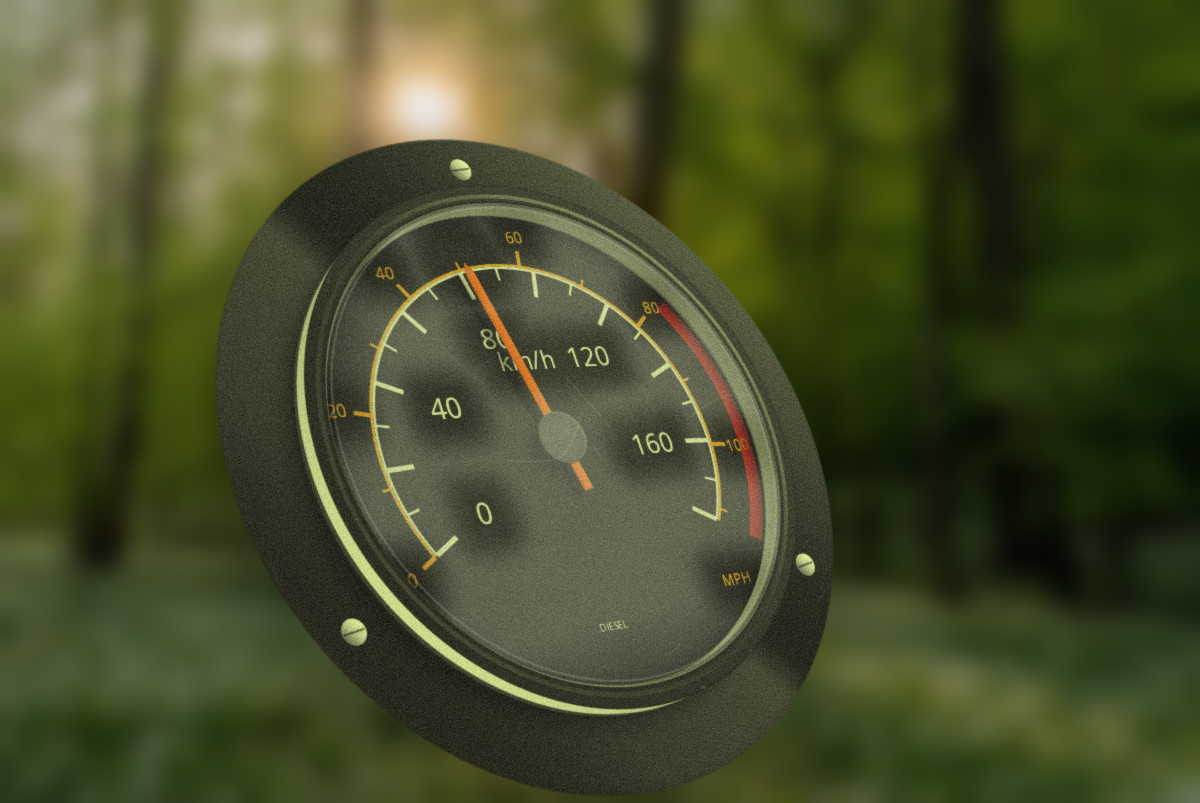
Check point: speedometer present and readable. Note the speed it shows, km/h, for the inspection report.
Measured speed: 80 km/h
